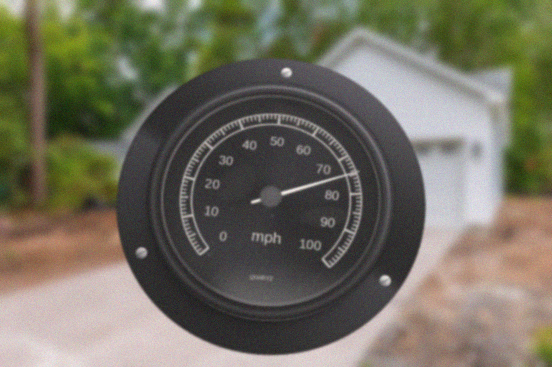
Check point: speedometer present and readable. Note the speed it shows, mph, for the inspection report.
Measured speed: 75 mph
